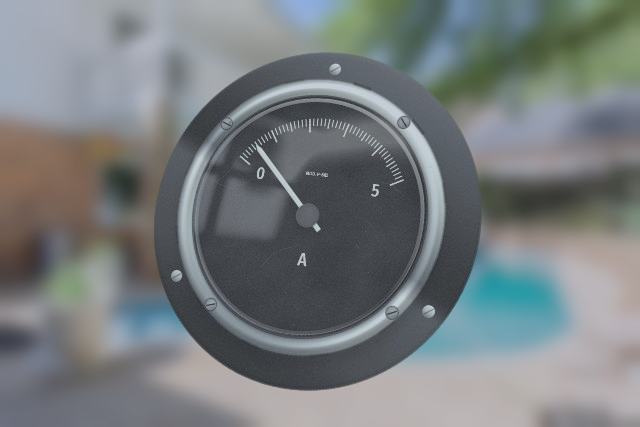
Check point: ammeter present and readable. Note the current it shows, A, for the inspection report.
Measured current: 0.5 A
